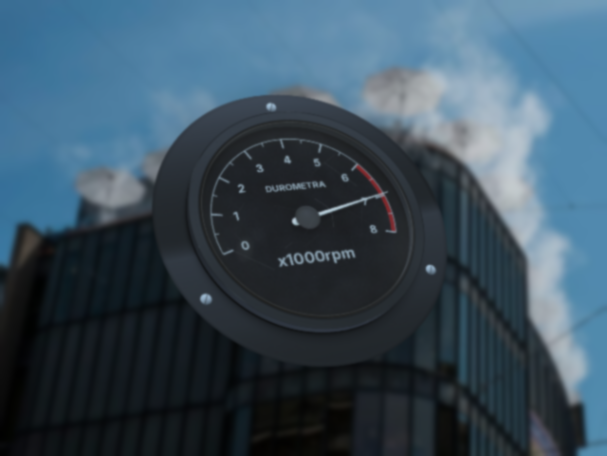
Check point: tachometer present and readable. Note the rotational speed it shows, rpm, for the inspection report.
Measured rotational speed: 7000 rpm
